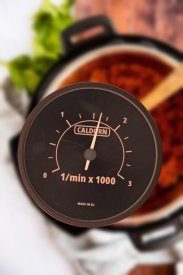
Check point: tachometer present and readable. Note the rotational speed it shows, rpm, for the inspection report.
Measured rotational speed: 1625 rpm
